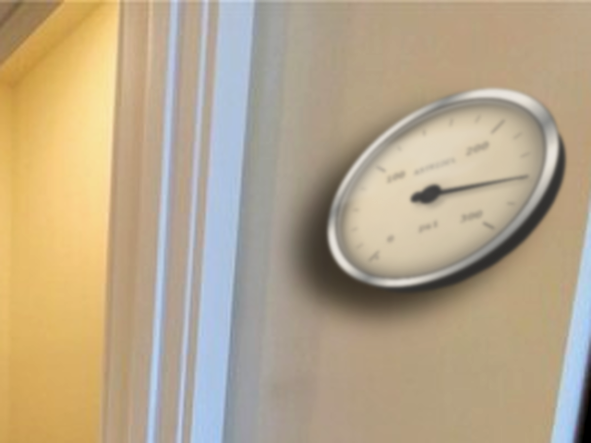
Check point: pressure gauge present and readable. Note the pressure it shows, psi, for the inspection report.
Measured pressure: 260 psi
